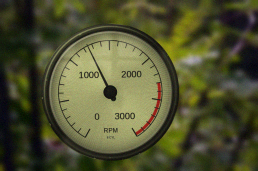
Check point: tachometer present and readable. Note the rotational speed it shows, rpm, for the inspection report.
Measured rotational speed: 1250 rpm
